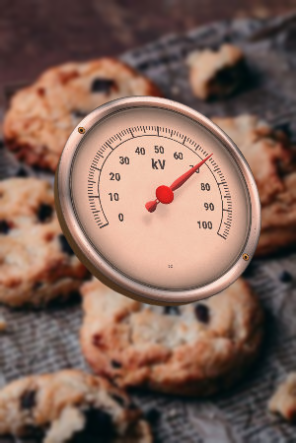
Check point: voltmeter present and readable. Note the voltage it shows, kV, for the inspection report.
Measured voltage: 70 kV
